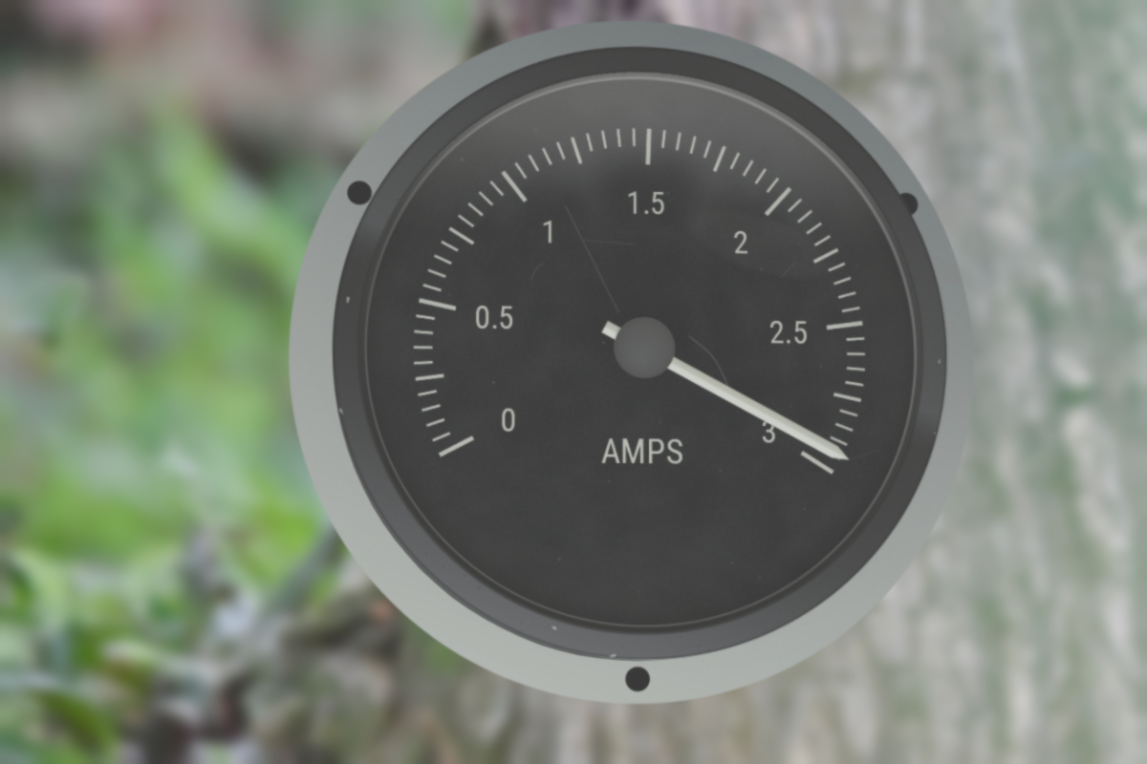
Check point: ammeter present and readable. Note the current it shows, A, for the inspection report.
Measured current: 2.95 A
